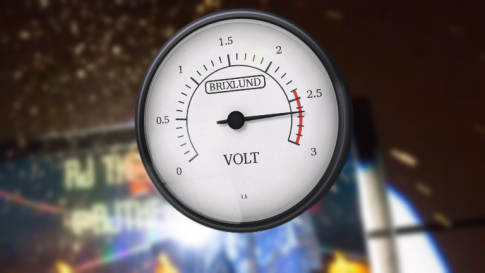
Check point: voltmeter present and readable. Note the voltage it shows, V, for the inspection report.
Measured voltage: 2.65 V
